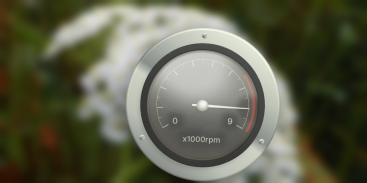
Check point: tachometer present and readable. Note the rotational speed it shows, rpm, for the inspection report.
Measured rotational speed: 8000 rpm
